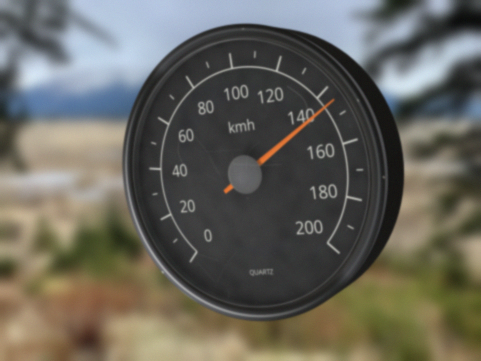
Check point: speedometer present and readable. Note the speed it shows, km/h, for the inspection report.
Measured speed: 145 km/h
